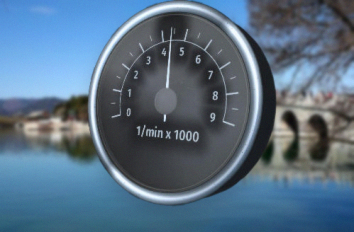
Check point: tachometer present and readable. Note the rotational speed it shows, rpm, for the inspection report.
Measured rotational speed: 4500 rpm
